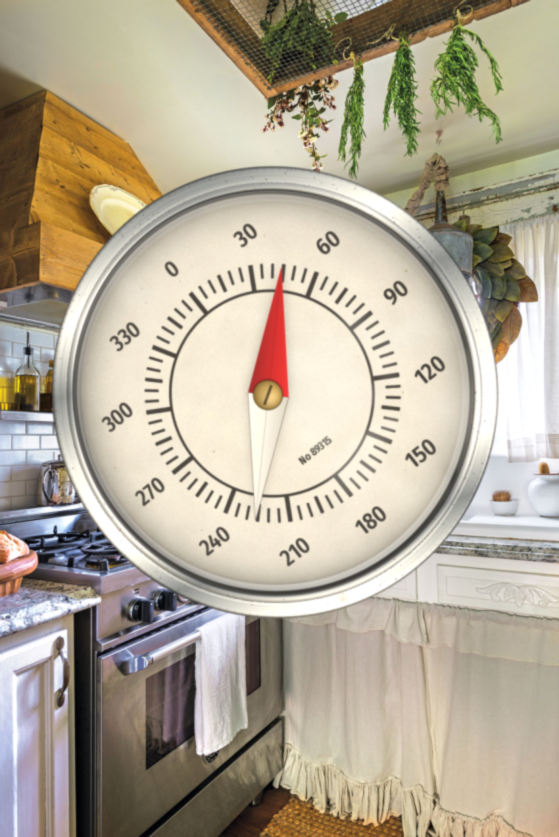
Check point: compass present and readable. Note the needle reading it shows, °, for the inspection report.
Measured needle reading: 45 °
